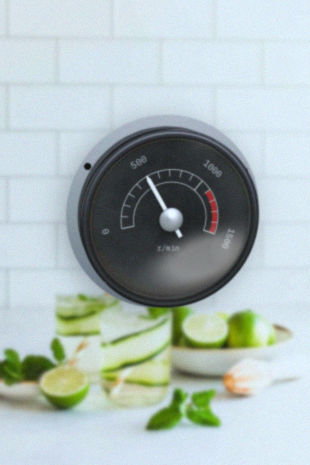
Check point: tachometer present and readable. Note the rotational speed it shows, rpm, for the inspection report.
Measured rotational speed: 500 rpm
